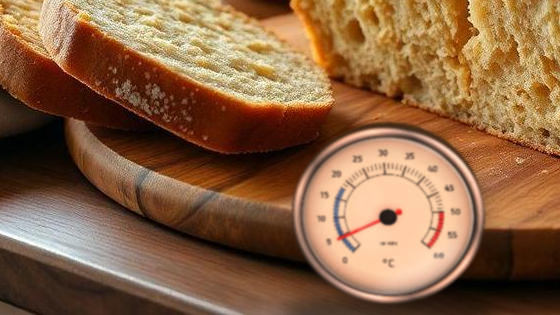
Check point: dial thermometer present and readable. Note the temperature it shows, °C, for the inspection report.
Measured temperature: 5 °C
